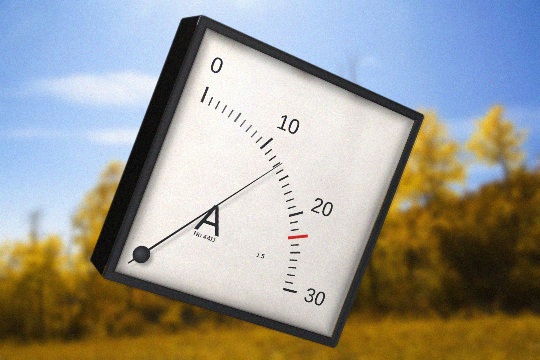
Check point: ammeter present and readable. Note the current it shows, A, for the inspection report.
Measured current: 13 A
